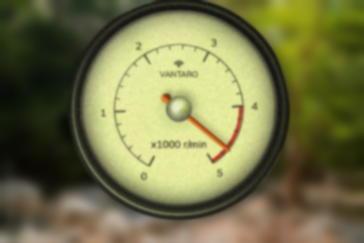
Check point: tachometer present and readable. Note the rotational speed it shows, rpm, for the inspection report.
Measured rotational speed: 4700 rpm
